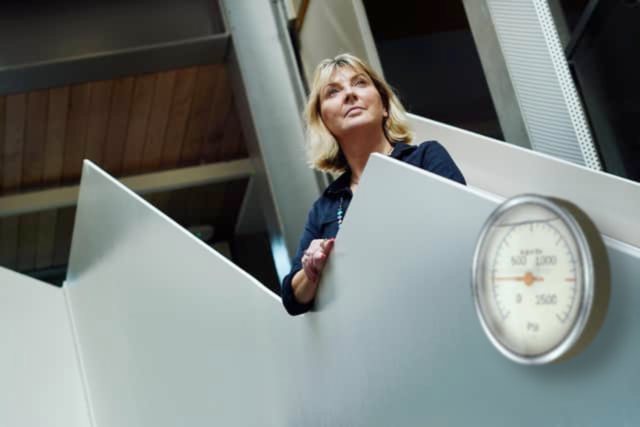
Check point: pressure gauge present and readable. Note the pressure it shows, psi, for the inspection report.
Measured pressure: 250 psi
